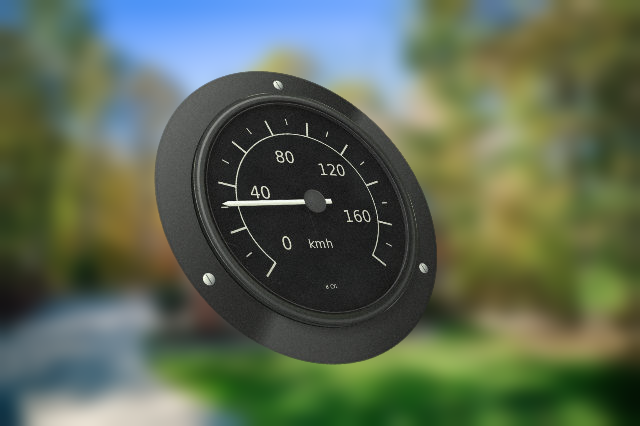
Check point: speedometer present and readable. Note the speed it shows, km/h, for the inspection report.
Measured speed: 30 km/h
